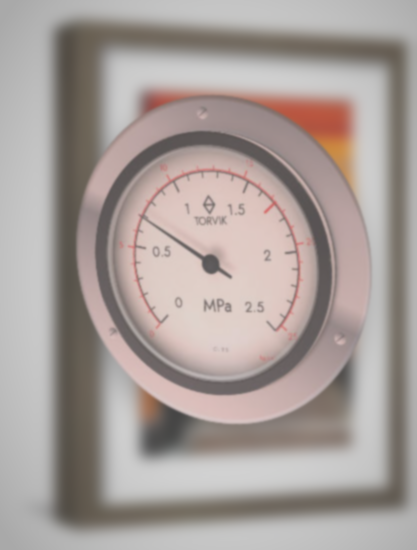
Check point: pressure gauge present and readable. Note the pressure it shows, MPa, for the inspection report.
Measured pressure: 0.7 MPa
